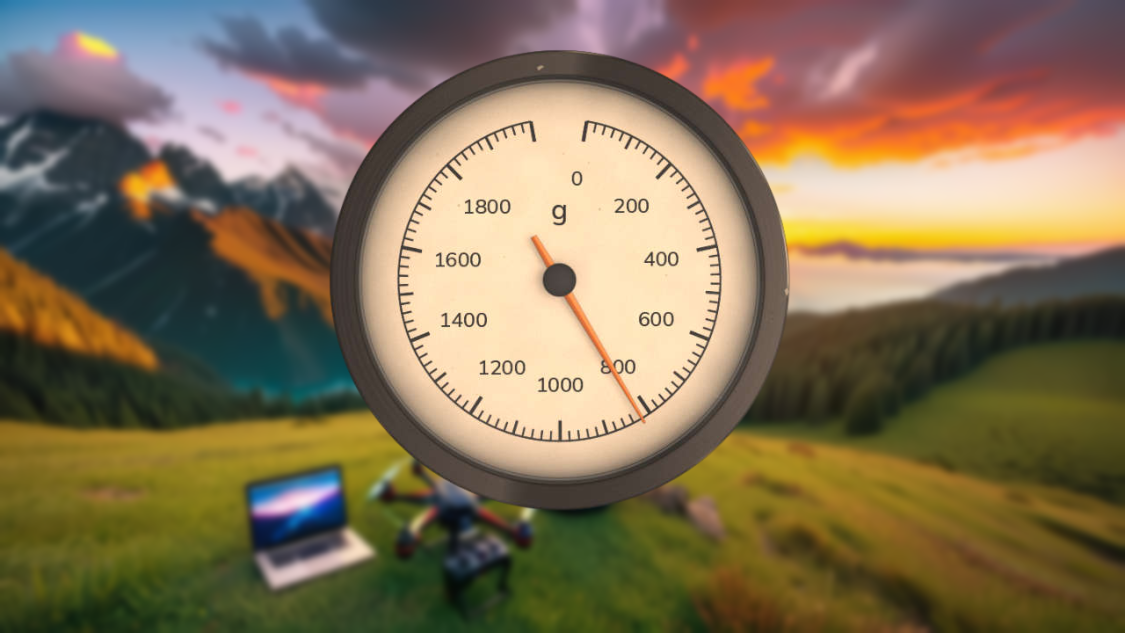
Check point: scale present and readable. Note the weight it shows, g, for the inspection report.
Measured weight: 820 g
